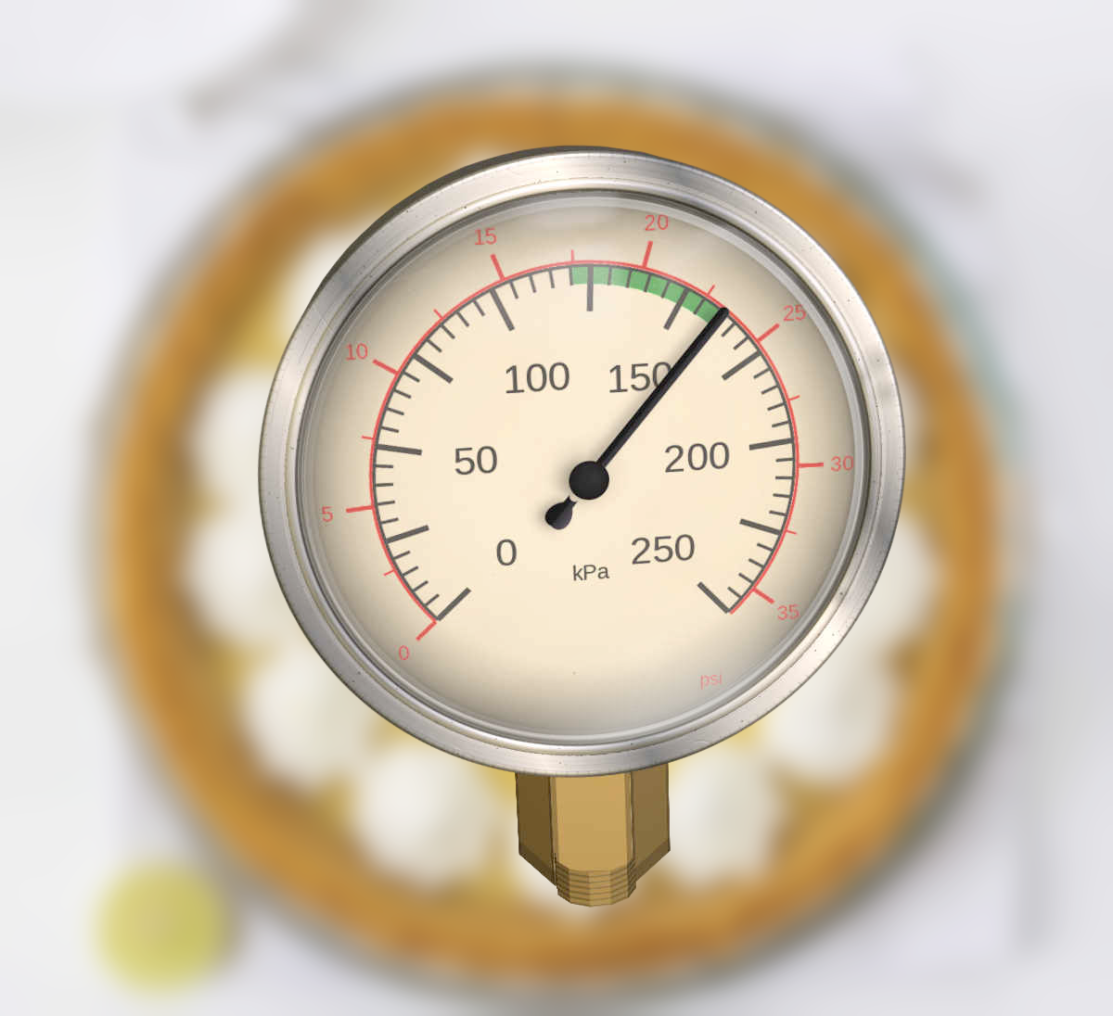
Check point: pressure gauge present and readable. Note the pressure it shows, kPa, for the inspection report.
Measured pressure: 160 kPa
